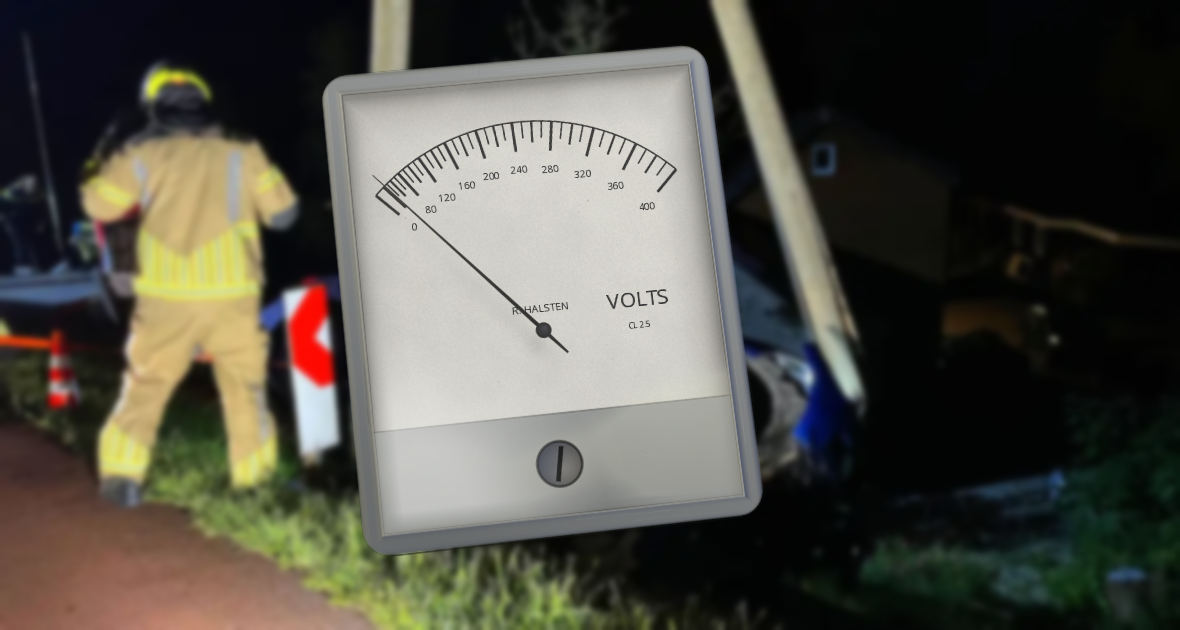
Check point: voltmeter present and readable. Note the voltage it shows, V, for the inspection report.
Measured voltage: 40 V
